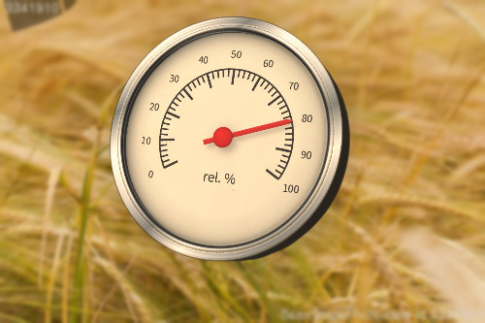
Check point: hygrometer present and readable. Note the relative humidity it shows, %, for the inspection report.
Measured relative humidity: 80 %
